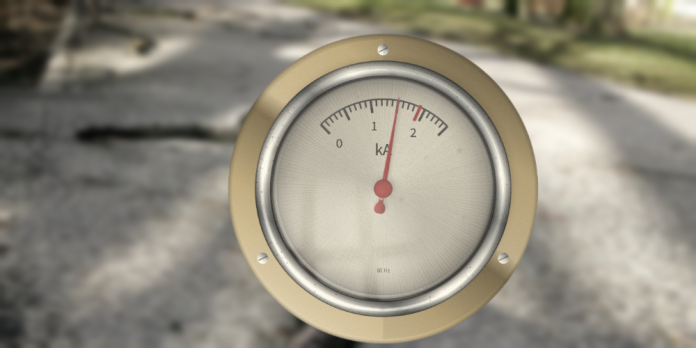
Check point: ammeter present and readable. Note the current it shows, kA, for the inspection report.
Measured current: 1.5 kA
